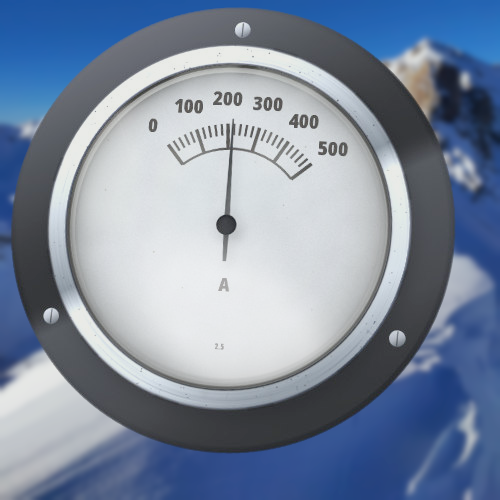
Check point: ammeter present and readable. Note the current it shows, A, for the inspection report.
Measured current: 220 A
